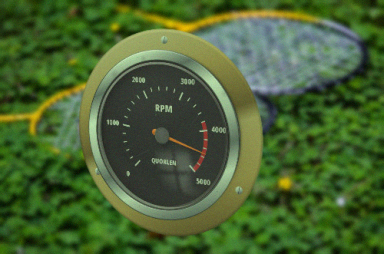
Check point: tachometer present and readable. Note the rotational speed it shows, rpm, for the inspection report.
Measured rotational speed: 4500 rpm
